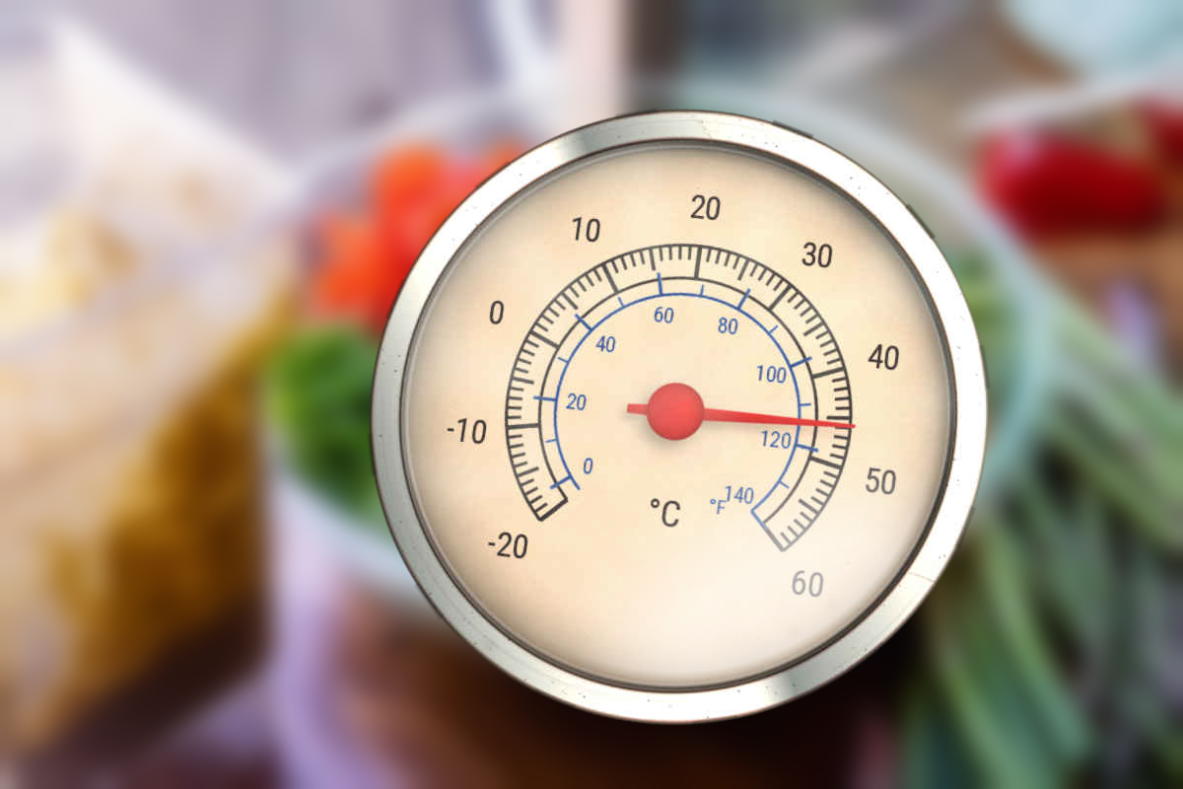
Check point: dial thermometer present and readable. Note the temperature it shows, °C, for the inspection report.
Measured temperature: 46 °C
